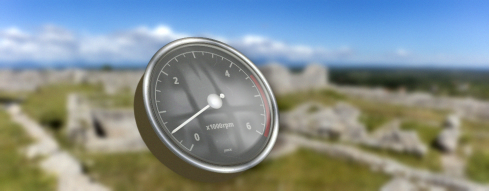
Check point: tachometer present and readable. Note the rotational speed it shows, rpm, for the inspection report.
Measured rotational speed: 500 rpm
